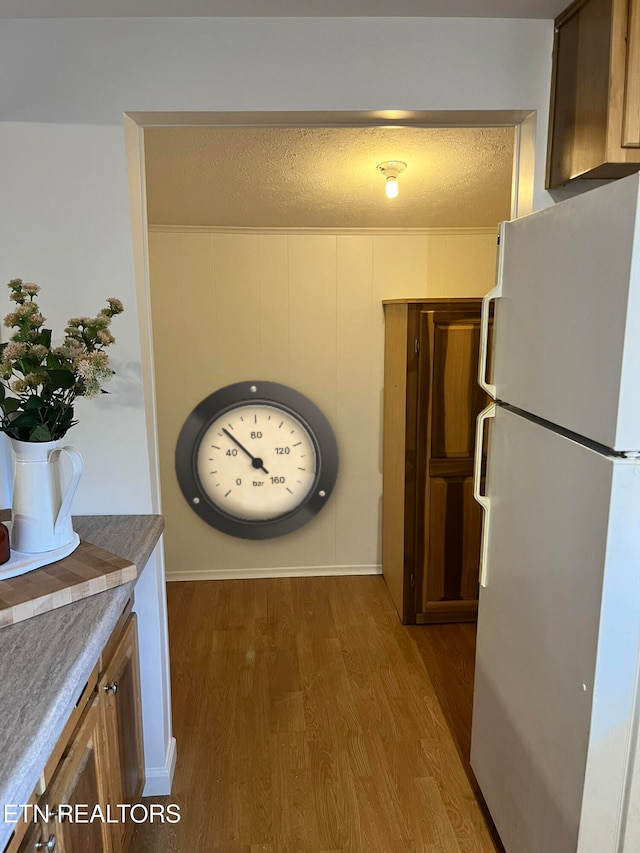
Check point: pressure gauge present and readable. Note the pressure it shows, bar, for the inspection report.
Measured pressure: 55 bar
